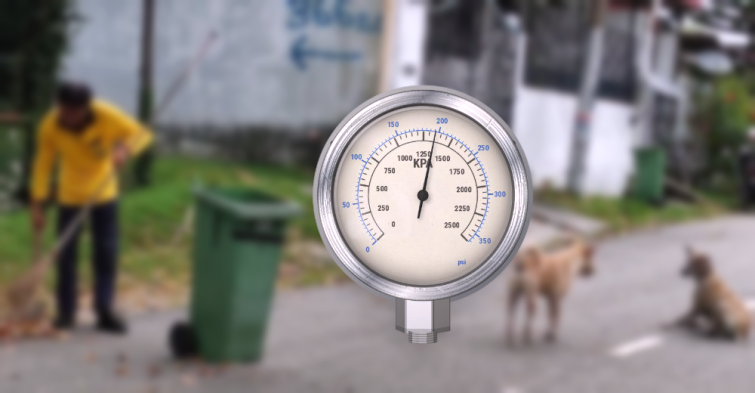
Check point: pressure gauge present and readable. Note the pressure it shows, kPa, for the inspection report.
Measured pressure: 1350 kPa
